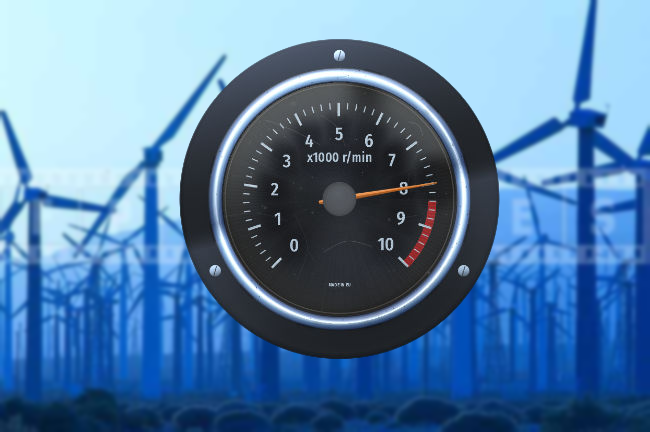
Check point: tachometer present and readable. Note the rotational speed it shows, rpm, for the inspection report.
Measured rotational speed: 8000 rpm
